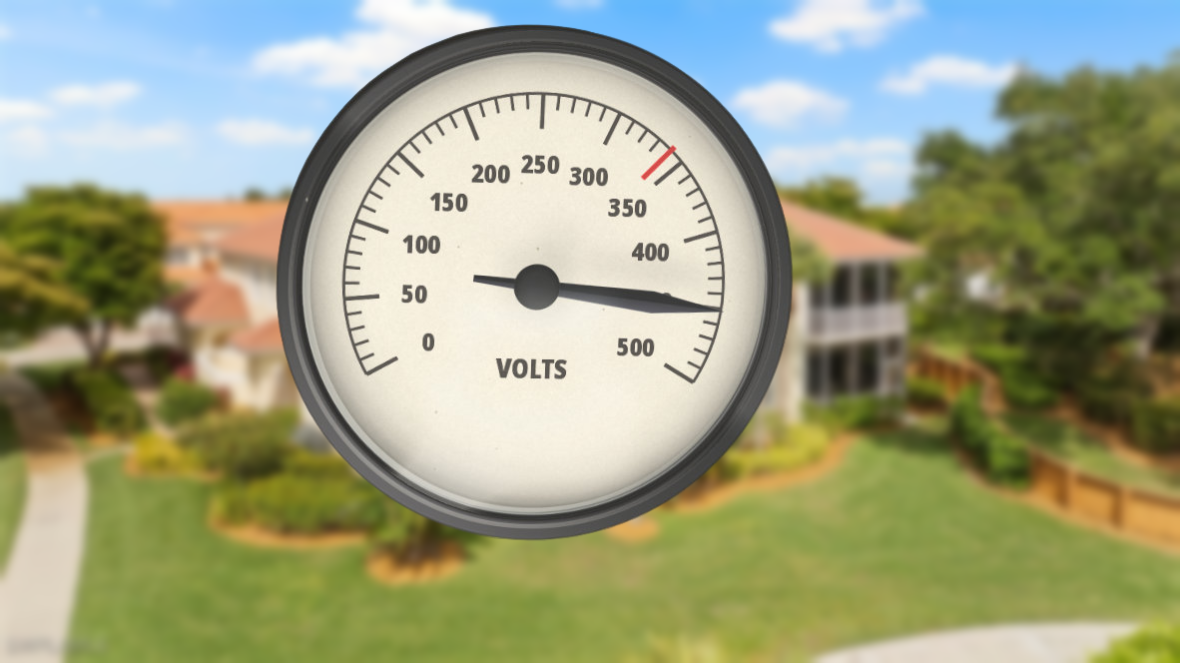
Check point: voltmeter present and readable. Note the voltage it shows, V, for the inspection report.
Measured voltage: 450 V
